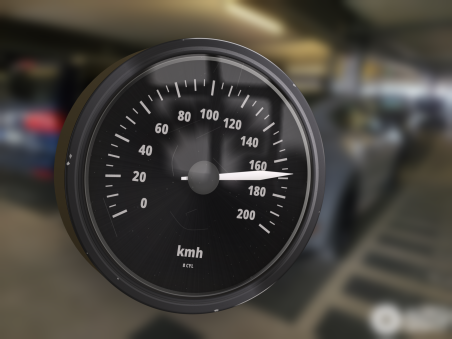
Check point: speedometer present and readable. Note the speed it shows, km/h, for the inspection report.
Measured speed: 167.5 km/h
